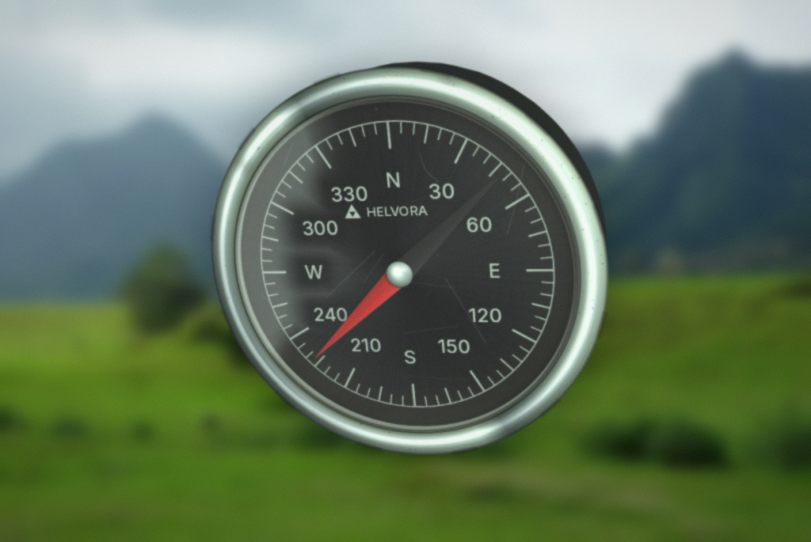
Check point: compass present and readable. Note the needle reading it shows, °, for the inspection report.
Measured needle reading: 227.5 °
